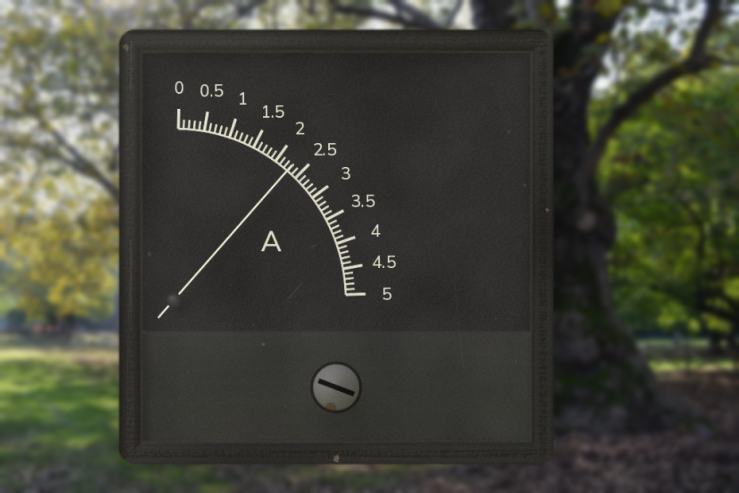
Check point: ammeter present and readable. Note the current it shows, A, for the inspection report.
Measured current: 2.3 A
